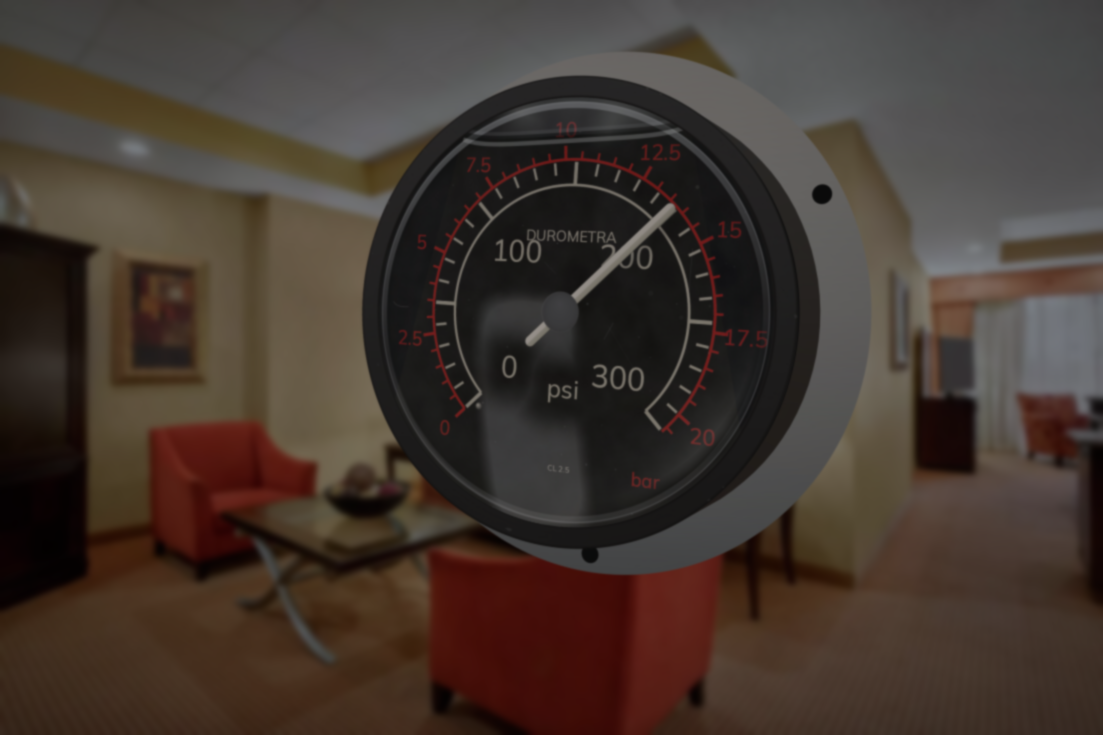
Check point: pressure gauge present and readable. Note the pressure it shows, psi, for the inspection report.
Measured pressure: 200 psi
